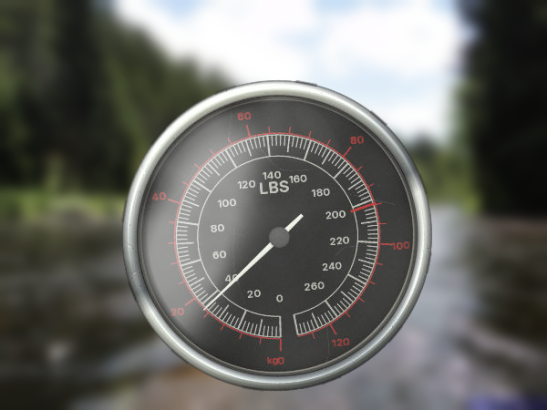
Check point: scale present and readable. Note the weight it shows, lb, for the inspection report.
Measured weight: 38 lb
